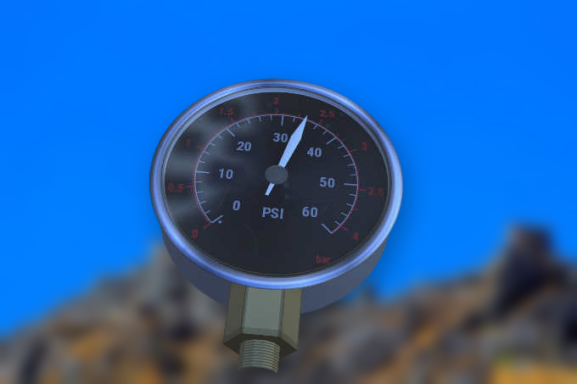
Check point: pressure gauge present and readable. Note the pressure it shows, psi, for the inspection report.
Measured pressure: 34 psi
